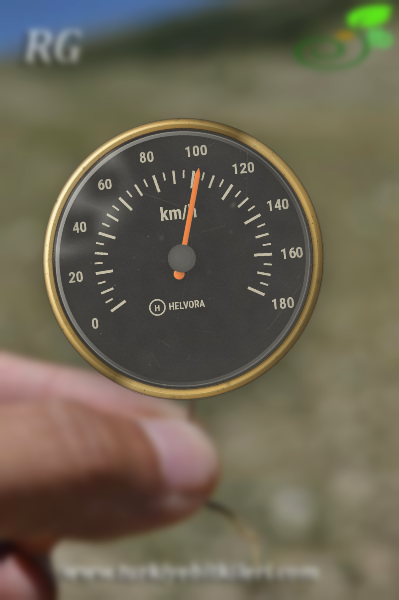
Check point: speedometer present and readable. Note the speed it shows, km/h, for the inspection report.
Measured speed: 102.5 km/h
